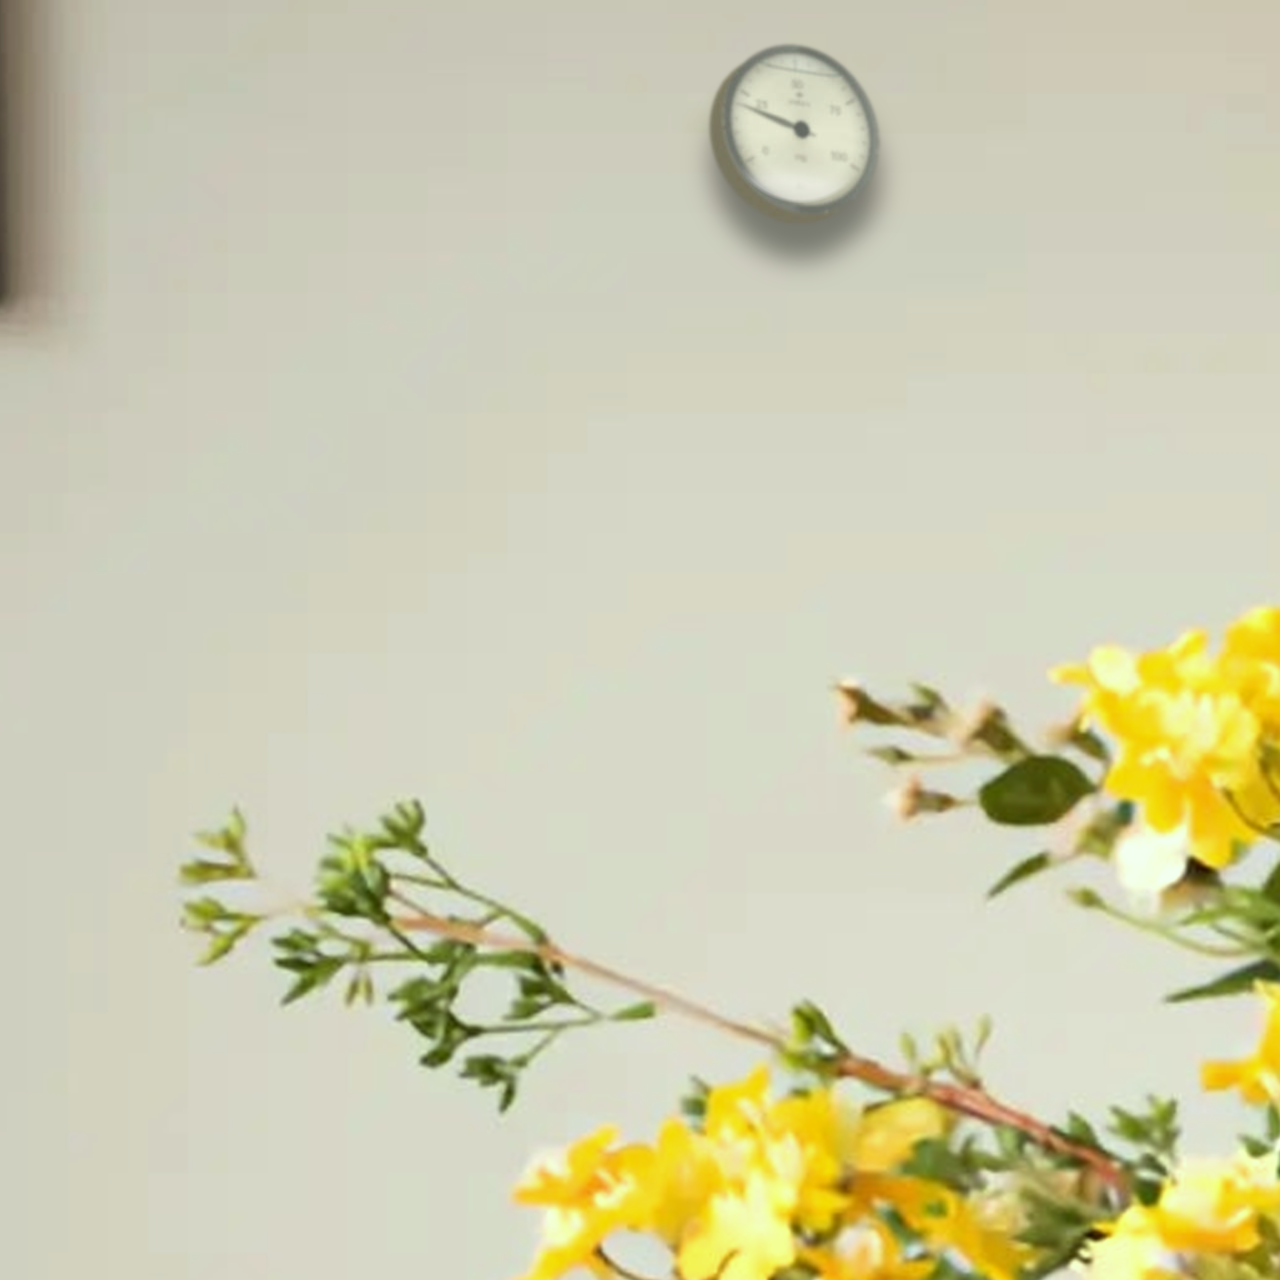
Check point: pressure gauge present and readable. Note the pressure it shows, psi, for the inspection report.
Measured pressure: 20 psi
